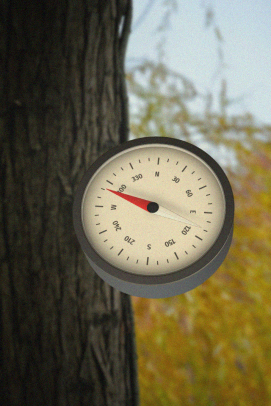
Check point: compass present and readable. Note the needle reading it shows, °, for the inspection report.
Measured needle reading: 290 °
